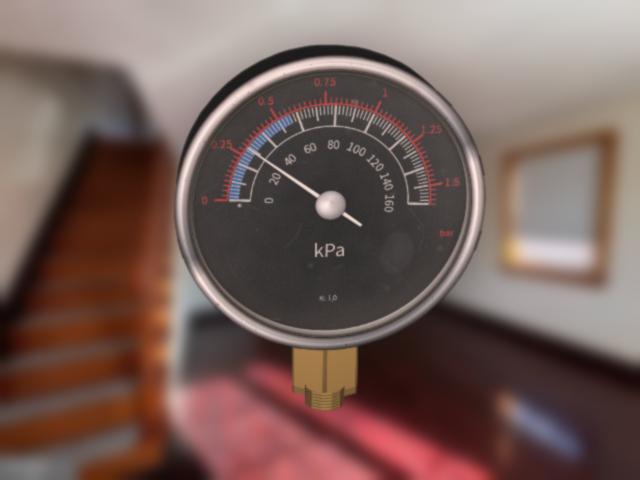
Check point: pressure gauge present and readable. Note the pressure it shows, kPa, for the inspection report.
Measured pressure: 30 kPa
